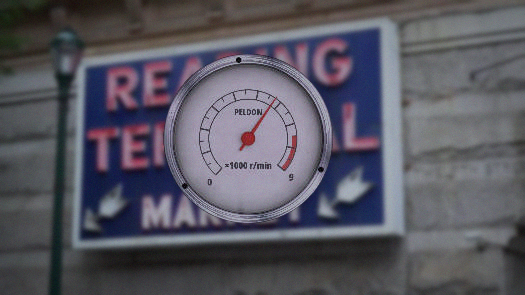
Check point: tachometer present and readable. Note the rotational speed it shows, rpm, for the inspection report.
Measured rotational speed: 5750 rpm
